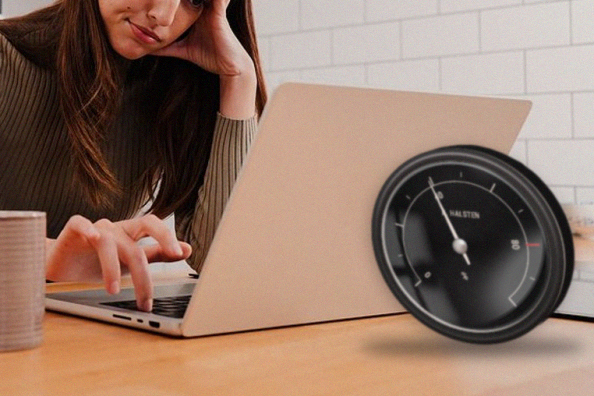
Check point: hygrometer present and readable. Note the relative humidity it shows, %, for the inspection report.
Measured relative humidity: 40 %
